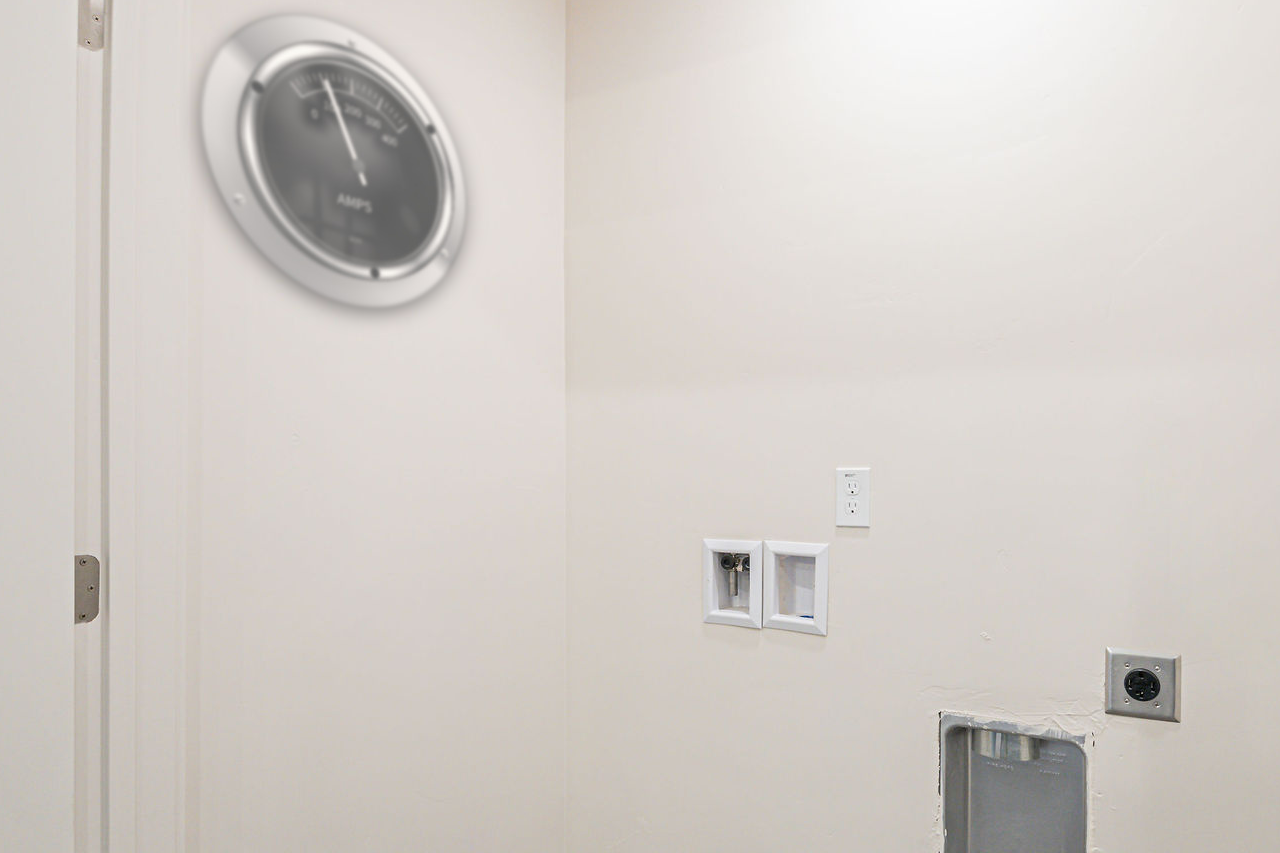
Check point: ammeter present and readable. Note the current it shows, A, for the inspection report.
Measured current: 100 A
